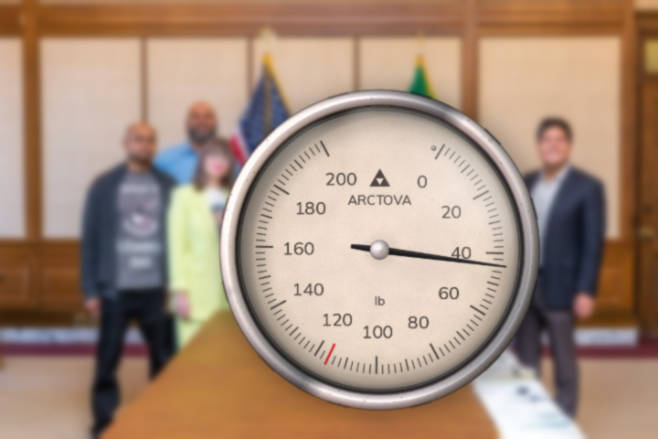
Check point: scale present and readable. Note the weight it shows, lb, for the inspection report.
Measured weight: 44 lb
